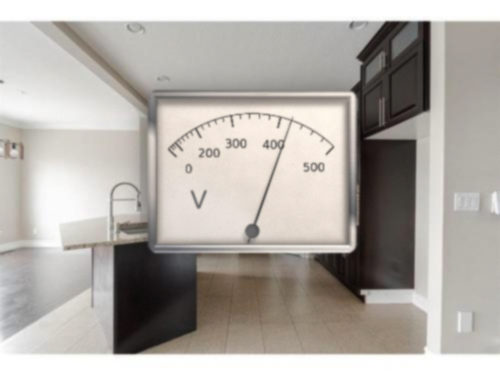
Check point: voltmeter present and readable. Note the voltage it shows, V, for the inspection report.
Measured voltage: 420 V
